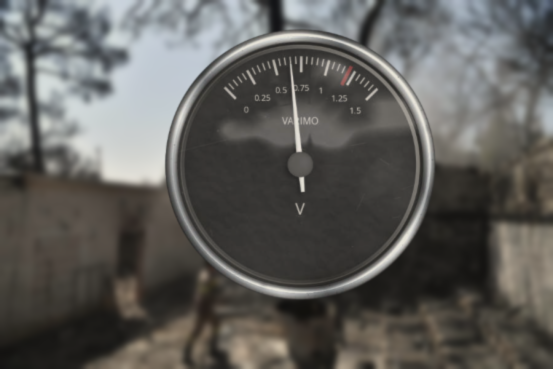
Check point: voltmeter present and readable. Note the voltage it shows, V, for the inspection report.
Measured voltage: 0.65 V
